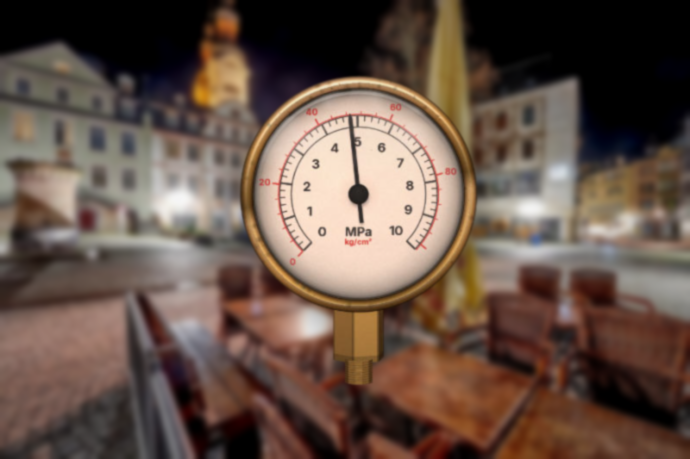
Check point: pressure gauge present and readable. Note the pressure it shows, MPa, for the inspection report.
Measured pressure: 4.8 MPa
